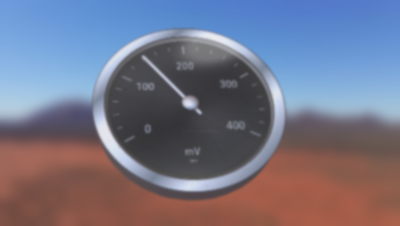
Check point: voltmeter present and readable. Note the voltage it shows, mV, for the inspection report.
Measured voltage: 140 mV
